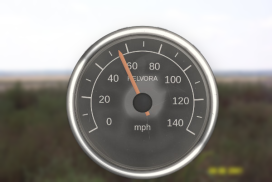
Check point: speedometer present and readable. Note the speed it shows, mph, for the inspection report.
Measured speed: 55 mph
